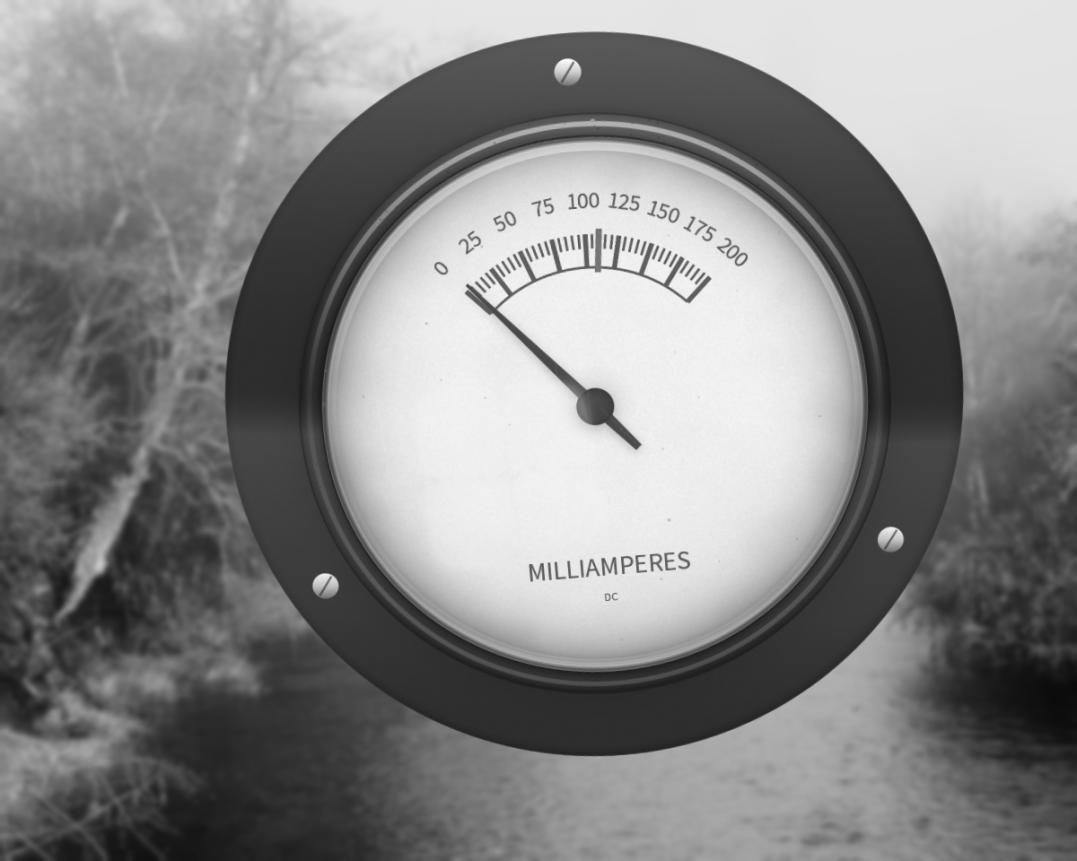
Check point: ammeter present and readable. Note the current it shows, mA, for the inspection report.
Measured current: 5 mA
